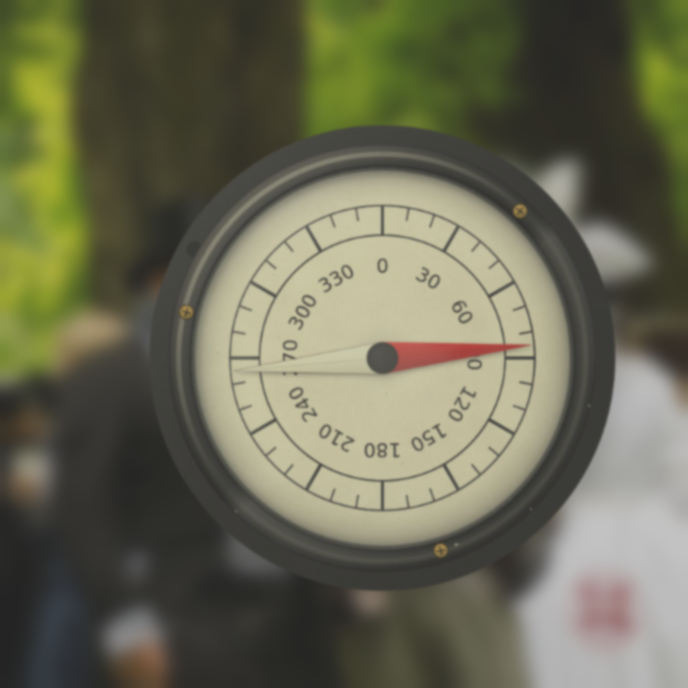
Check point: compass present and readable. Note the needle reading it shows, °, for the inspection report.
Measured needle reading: 85 °
